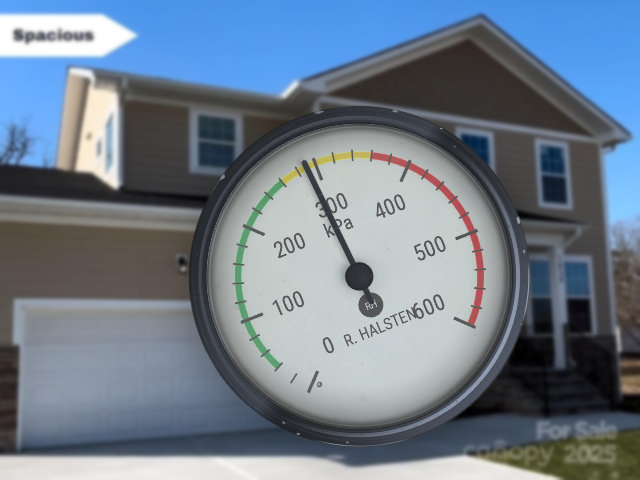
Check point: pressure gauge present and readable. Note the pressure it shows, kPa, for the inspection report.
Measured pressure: 290 kPa
